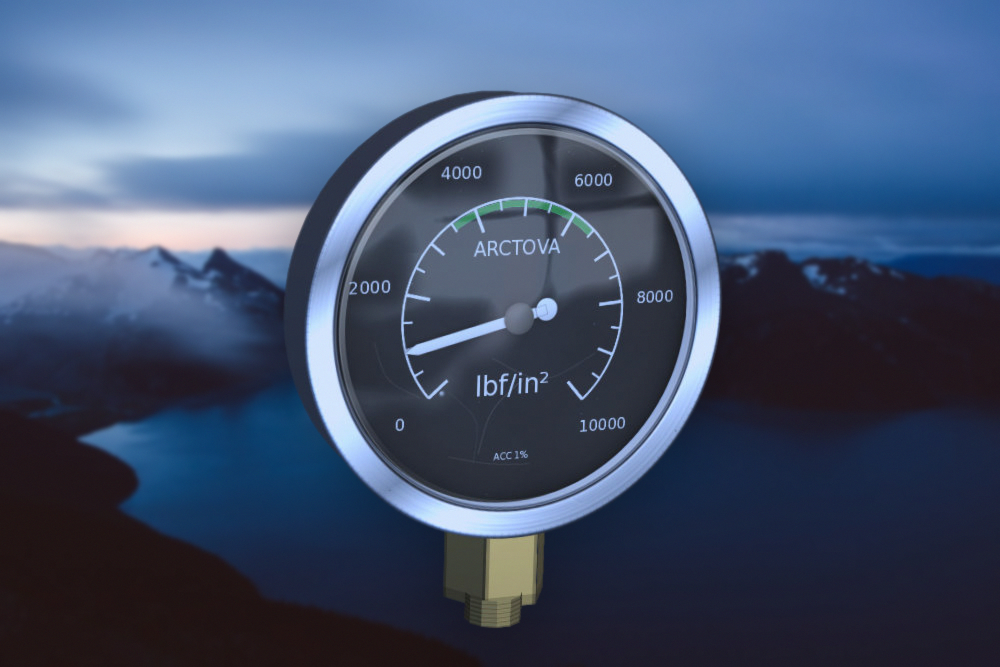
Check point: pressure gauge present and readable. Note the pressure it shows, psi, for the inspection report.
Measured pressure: 1000 psi
